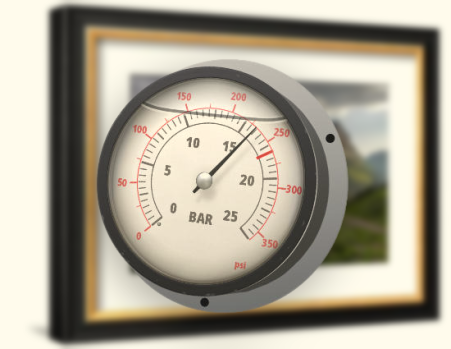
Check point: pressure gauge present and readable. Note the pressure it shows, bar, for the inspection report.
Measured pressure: 16 bar
